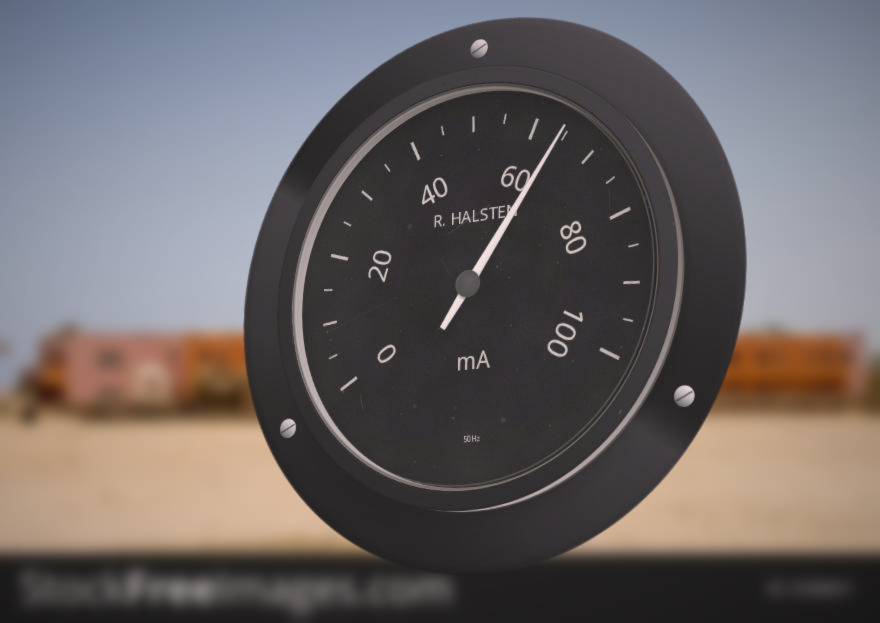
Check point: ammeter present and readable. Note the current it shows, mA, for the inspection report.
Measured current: 65 mA
